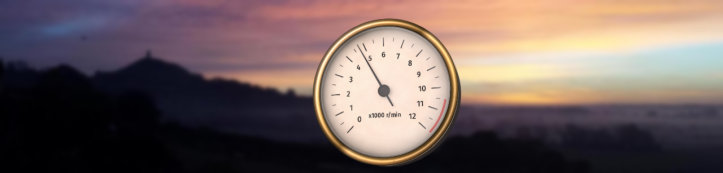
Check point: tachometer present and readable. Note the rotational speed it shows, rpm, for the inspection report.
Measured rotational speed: 4750 rpm
